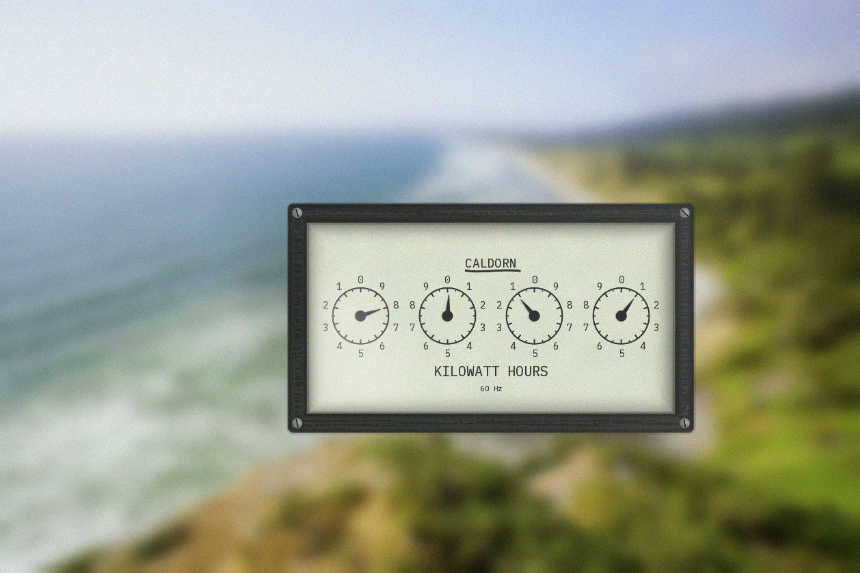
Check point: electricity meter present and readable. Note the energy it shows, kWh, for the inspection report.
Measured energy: 8011 kWh
